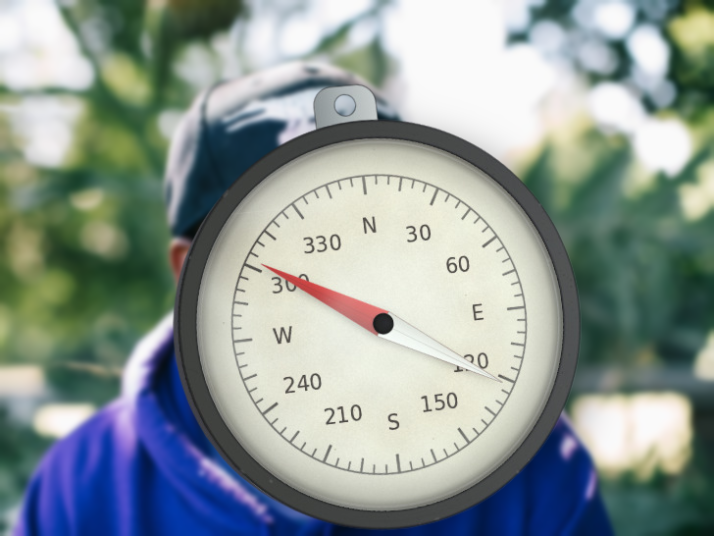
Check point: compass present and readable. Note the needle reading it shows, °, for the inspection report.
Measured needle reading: 302.5 °
